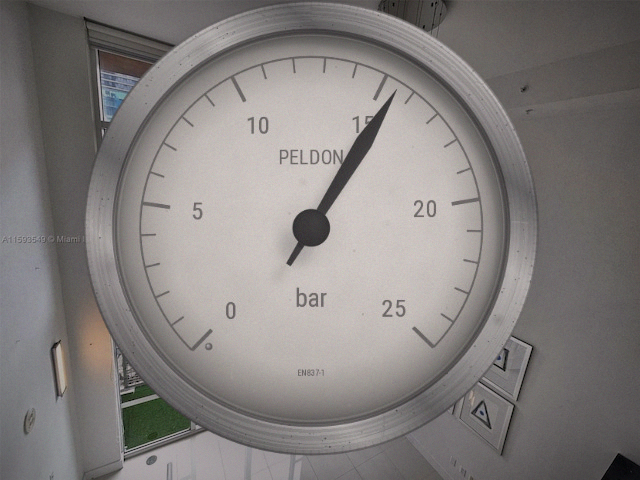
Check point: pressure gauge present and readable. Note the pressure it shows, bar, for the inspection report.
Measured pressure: 15.5 bar
